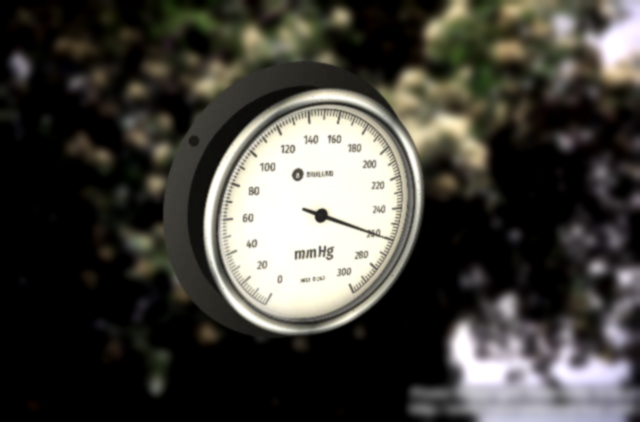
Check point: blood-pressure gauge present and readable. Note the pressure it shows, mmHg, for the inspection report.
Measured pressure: 260 mmHg
